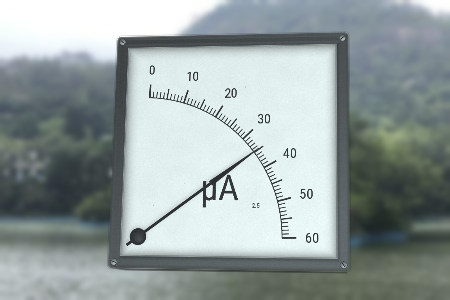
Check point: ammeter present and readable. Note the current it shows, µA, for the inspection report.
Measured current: 35 µA
